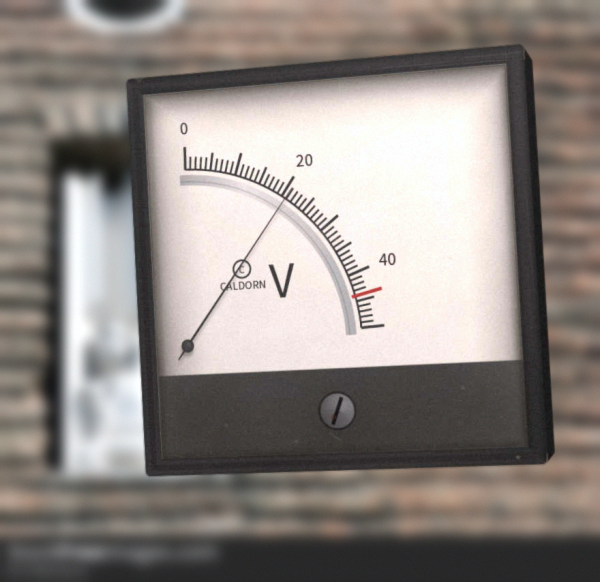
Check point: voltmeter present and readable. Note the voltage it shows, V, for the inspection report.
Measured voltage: 21 V
